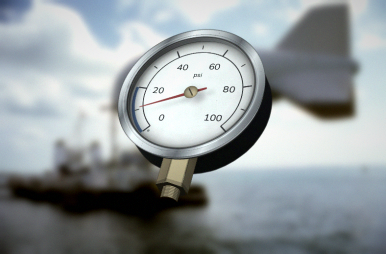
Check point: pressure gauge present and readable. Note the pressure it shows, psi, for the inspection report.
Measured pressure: 10 psi
